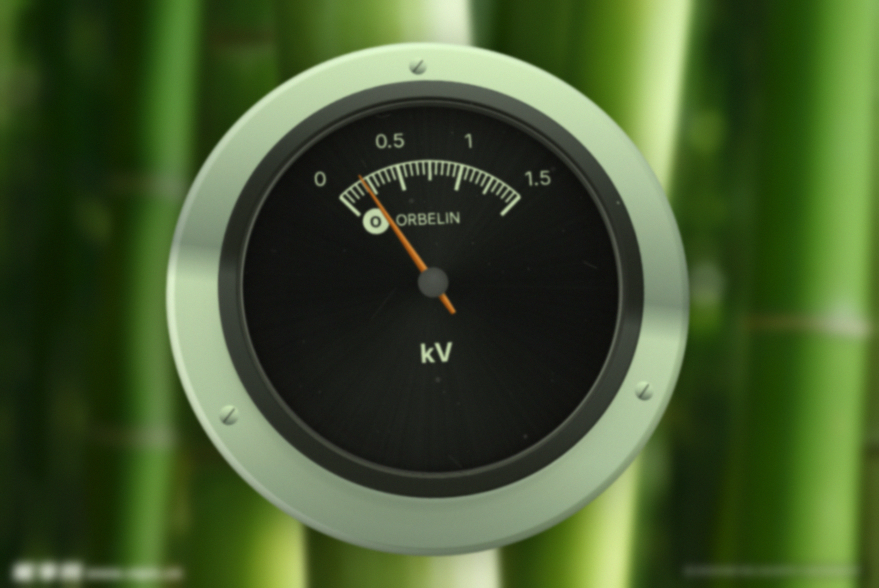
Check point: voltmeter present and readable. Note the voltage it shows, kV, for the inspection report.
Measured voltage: 0.2 kV
